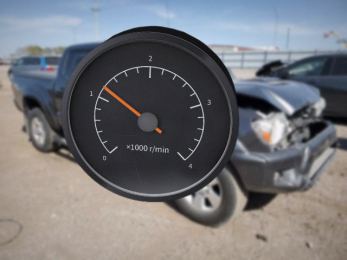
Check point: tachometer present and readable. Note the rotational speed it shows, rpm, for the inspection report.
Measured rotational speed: 1200 rpm
